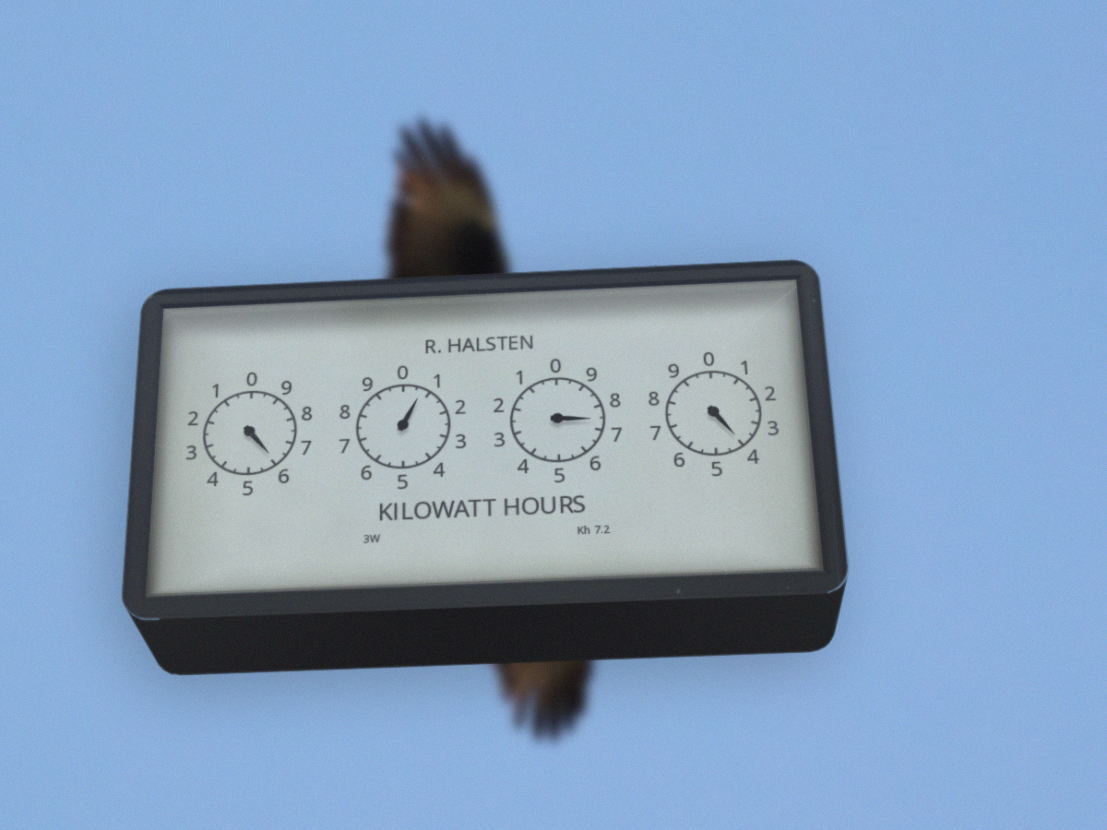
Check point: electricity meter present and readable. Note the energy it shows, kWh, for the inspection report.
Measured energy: 6074 kWh
